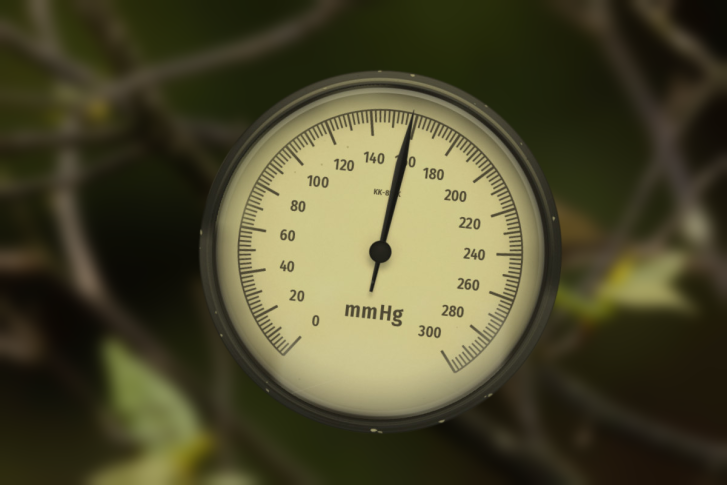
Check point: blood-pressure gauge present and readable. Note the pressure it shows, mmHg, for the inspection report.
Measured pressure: 158 mmHg
